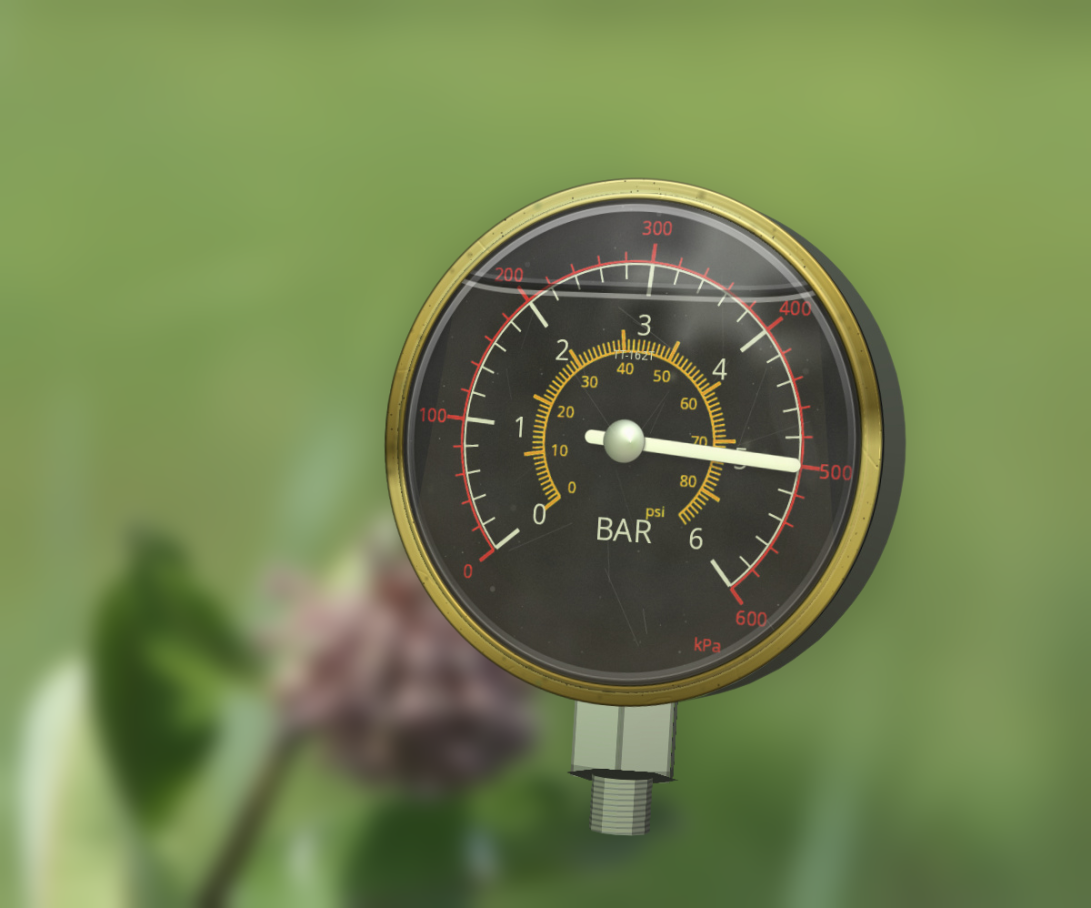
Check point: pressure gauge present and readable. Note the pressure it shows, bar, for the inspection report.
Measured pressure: 5 bar
